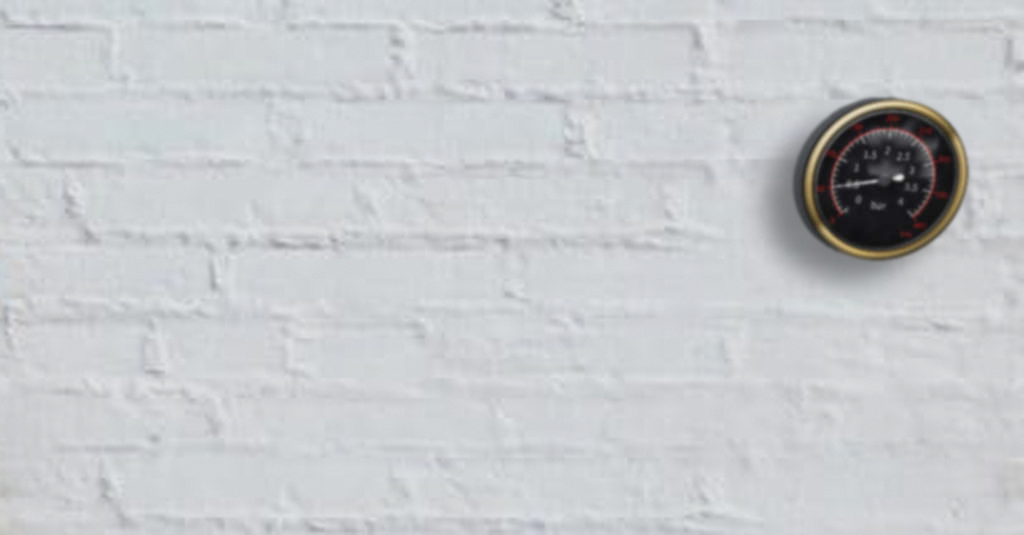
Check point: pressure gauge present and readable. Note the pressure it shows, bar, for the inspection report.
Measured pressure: 0.5 bar
